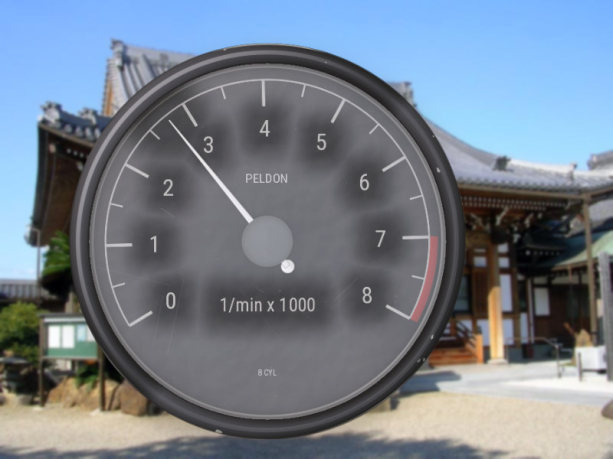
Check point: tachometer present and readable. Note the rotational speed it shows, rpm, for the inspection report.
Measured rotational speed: 2750 rpm
